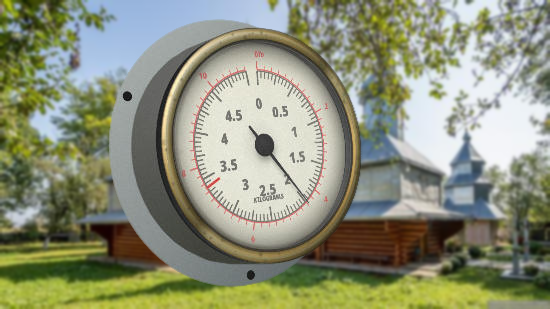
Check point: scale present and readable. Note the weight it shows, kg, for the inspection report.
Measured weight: 2 kg
